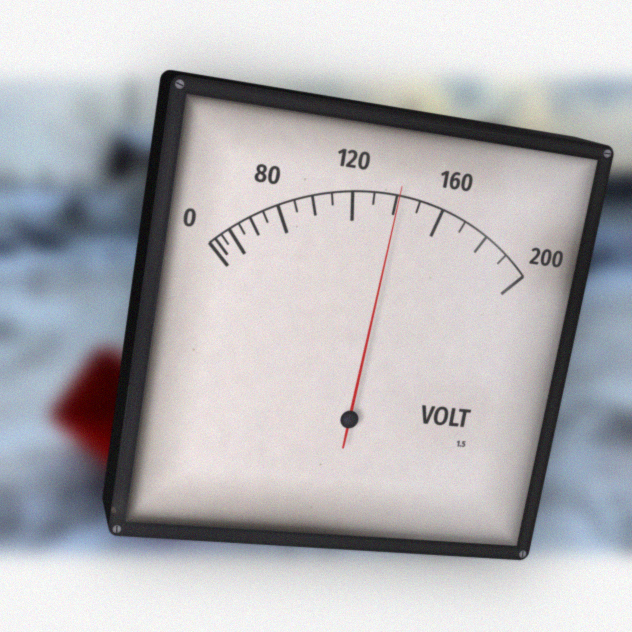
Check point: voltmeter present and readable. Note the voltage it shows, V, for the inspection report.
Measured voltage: 140 V
